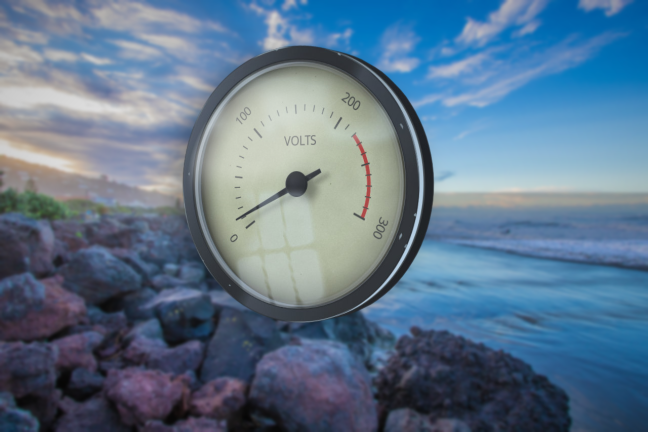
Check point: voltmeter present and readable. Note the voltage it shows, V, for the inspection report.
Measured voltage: 10 V
